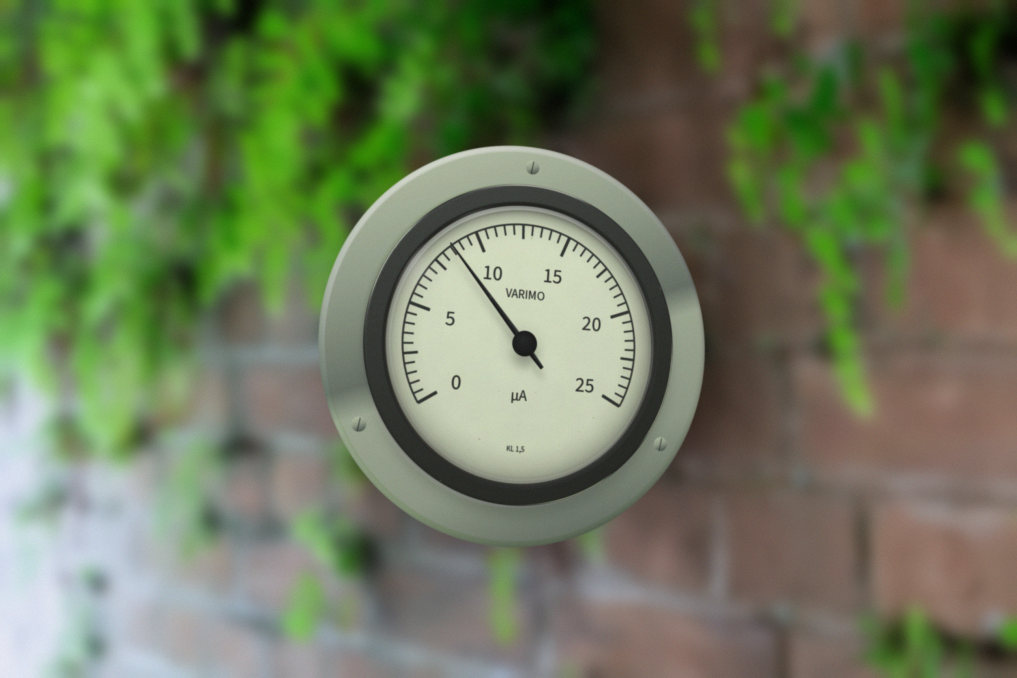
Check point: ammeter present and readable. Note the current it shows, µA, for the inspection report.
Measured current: 8.5 µA
